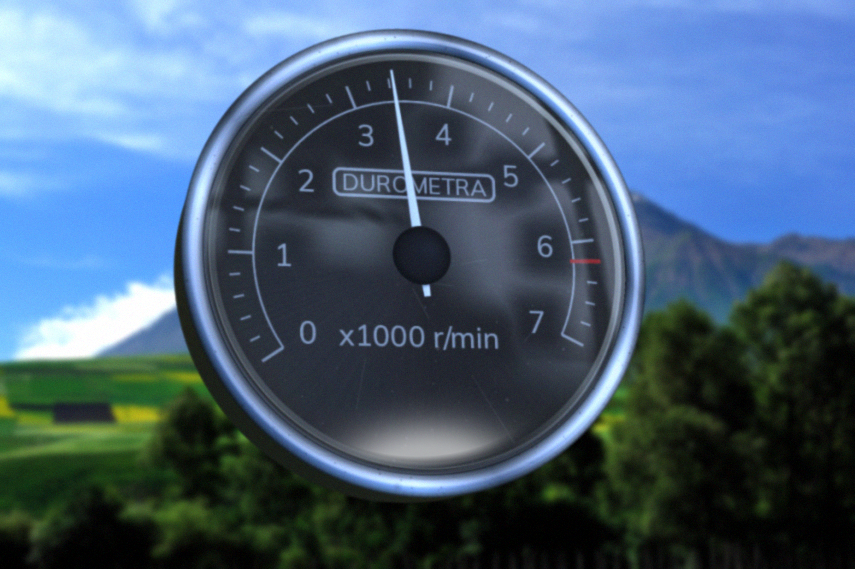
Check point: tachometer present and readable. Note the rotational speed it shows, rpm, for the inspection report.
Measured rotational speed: 3400 rpm
